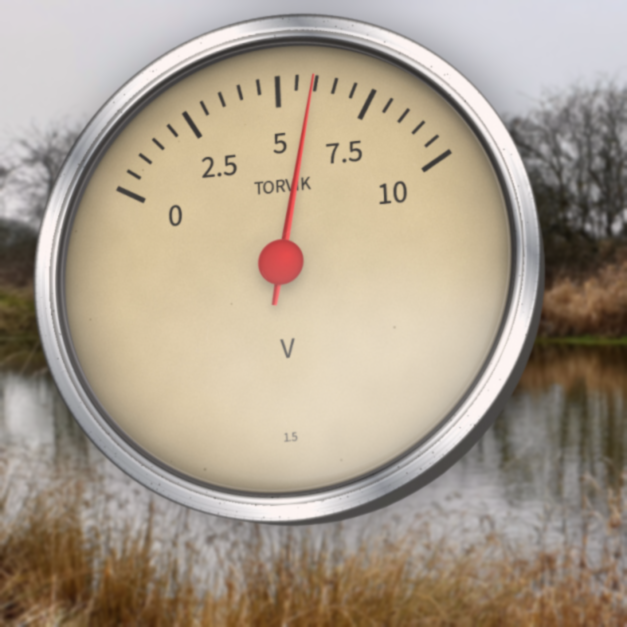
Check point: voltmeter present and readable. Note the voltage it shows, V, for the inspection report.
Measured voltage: 6 V
